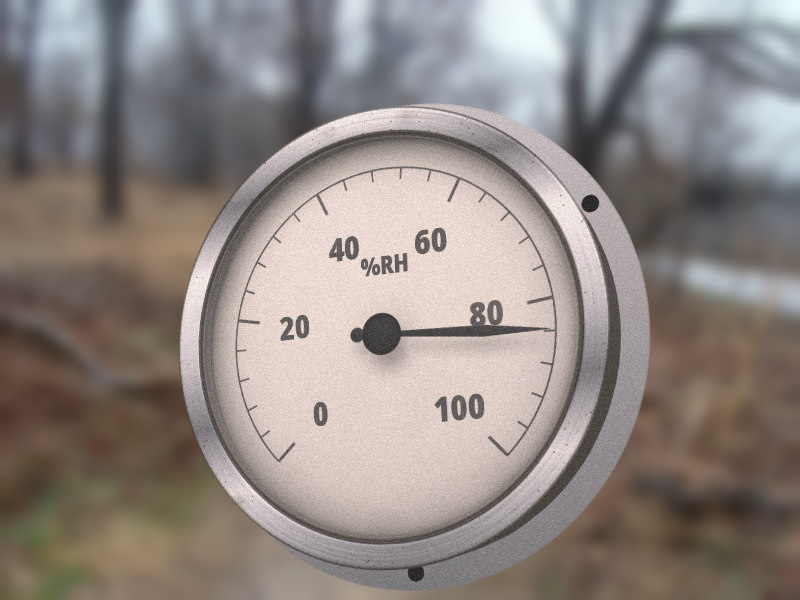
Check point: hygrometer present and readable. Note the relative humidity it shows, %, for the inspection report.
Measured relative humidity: 84 %
